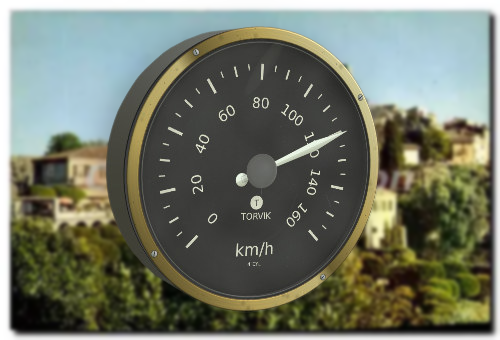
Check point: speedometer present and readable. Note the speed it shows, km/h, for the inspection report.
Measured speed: 120 km/h
